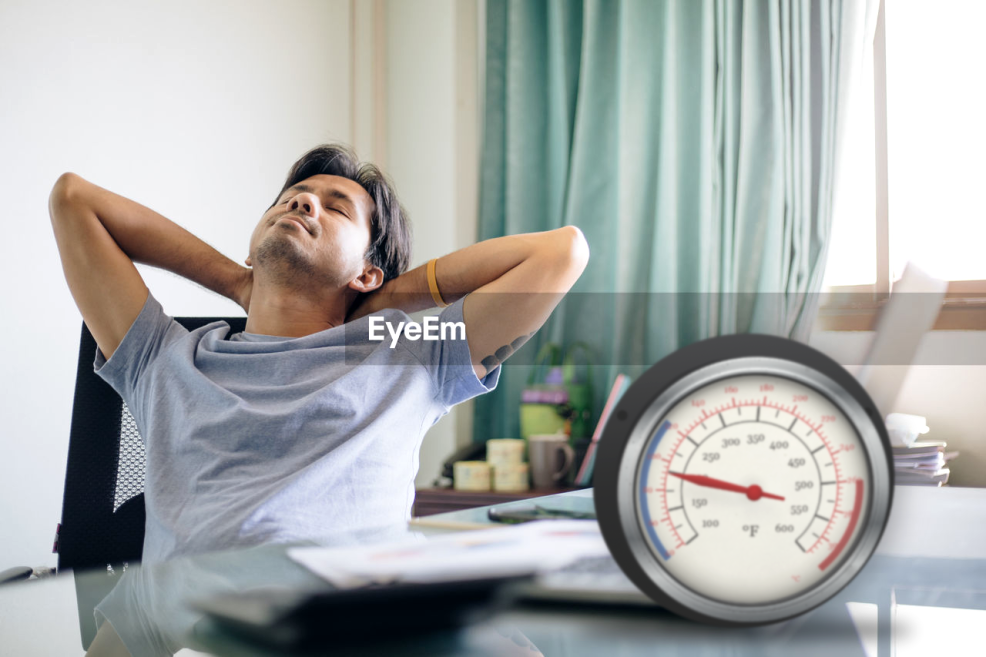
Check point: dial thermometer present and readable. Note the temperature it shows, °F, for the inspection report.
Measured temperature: 200 °F
